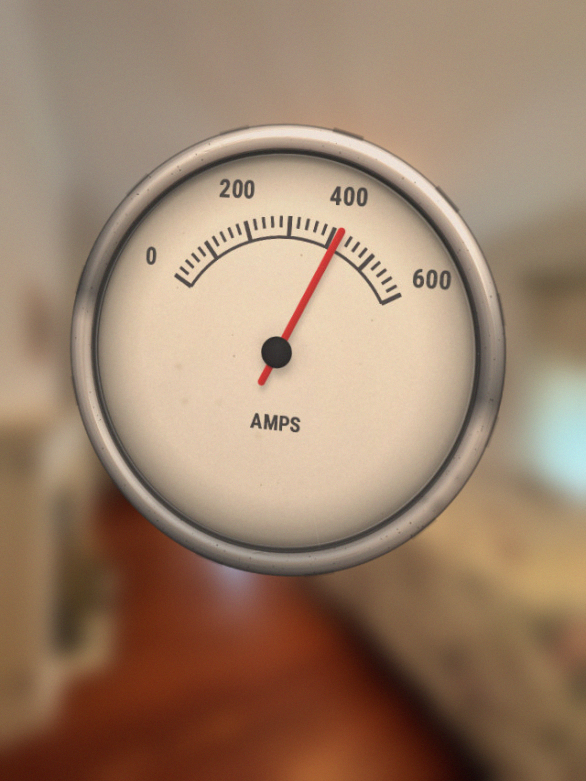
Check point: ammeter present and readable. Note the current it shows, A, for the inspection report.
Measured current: 420 A
